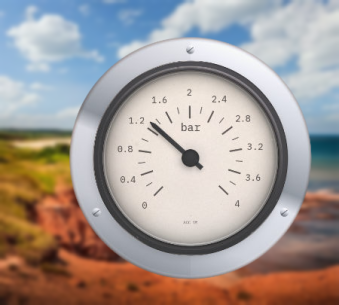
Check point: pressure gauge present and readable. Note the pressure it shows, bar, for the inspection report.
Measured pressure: 1.3 bar
